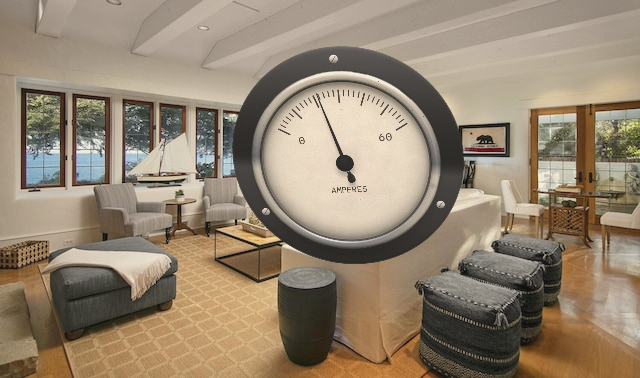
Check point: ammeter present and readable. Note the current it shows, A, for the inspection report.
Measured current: 22 A
